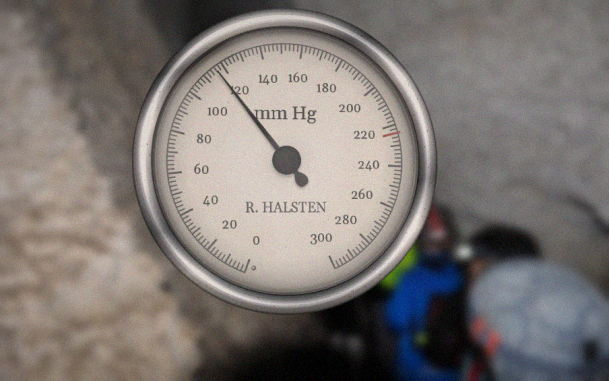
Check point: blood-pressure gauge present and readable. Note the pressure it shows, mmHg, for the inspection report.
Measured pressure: 116 mmHg
